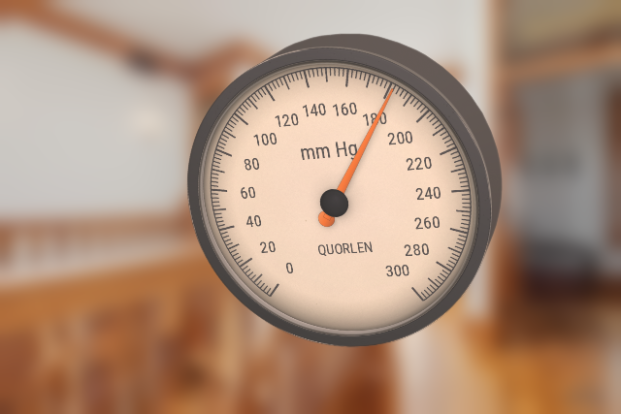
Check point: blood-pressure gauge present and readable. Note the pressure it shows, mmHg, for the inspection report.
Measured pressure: 182 mmHg
